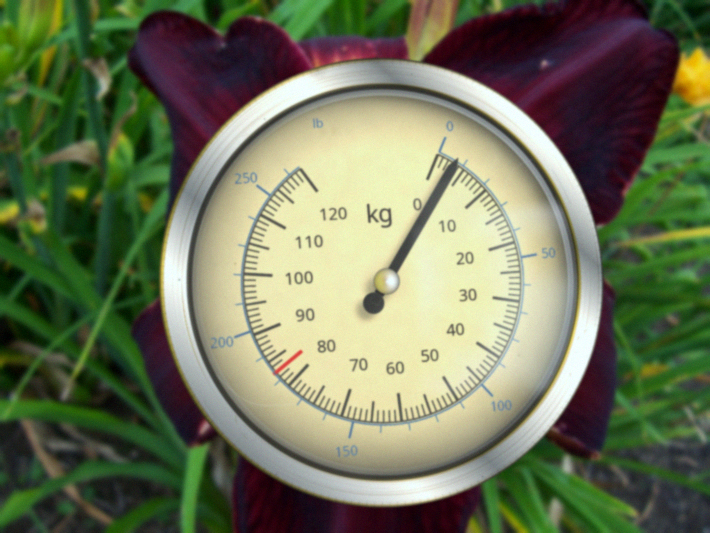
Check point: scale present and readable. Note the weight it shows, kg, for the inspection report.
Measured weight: 3 kg
